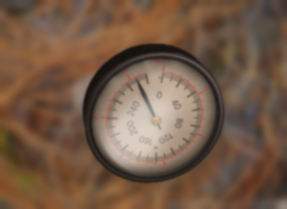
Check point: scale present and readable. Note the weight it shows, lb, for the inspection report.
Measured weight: 270 lb
